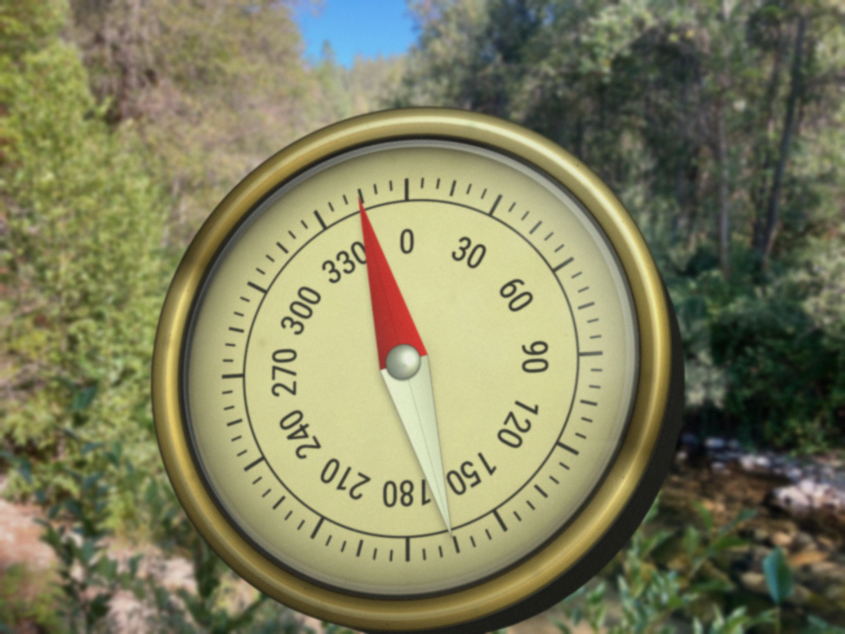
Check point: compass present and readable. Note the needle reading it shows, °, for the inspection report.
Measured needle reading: 345 °
